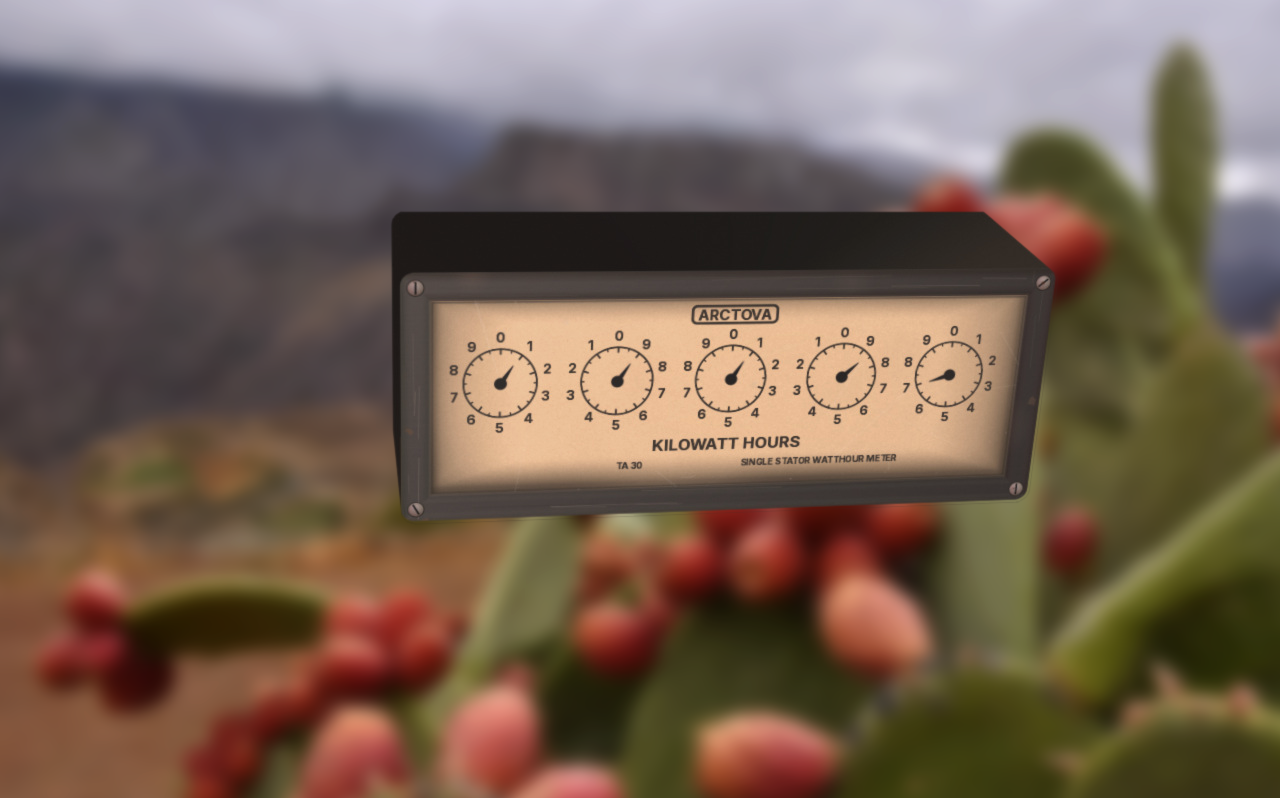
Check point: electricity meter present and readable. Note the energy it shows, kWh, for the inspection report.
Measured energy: 9087 kWh
